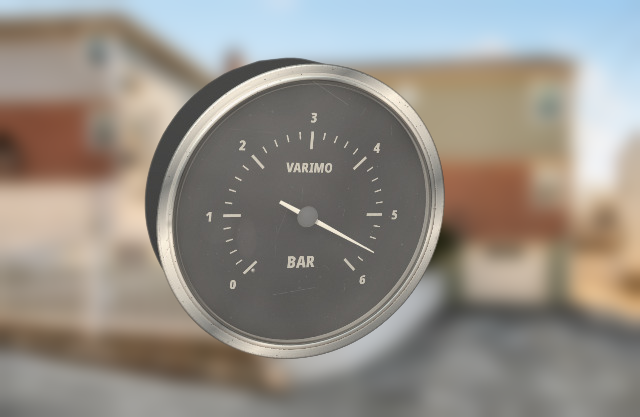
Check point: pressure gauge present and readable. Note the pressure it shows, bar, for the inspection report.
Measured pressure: 5.6 bar
